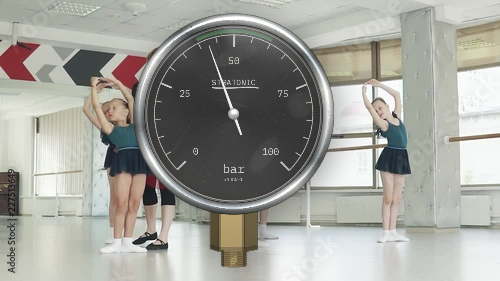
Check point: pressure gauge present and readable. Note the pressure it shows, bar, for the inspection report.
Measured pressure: 42.5 bar
